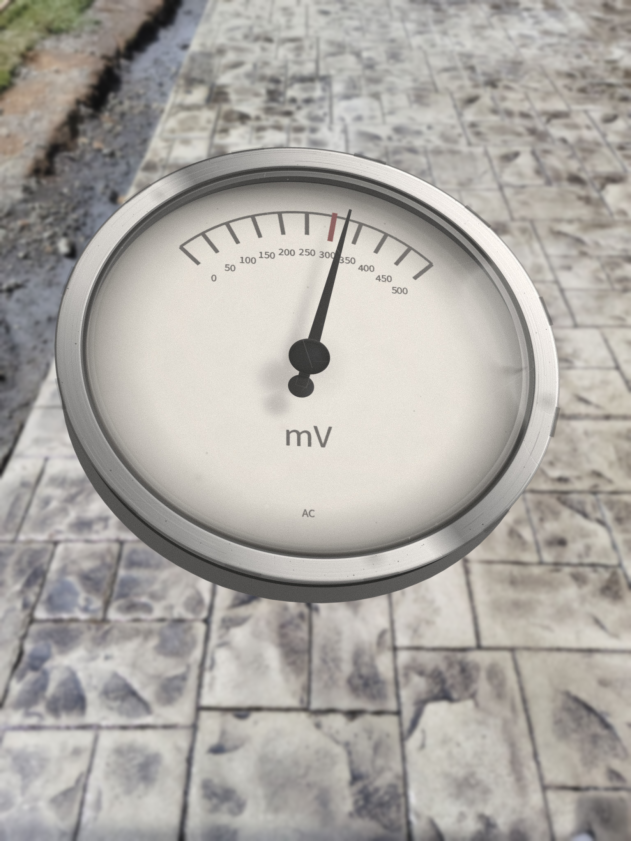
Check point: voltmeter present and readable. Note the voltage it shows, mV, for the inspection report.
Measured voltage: 325 mV
